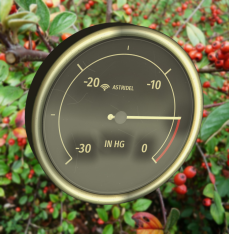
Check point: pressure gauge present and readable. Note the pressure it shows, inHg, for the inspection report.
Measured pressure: -5 inHg
